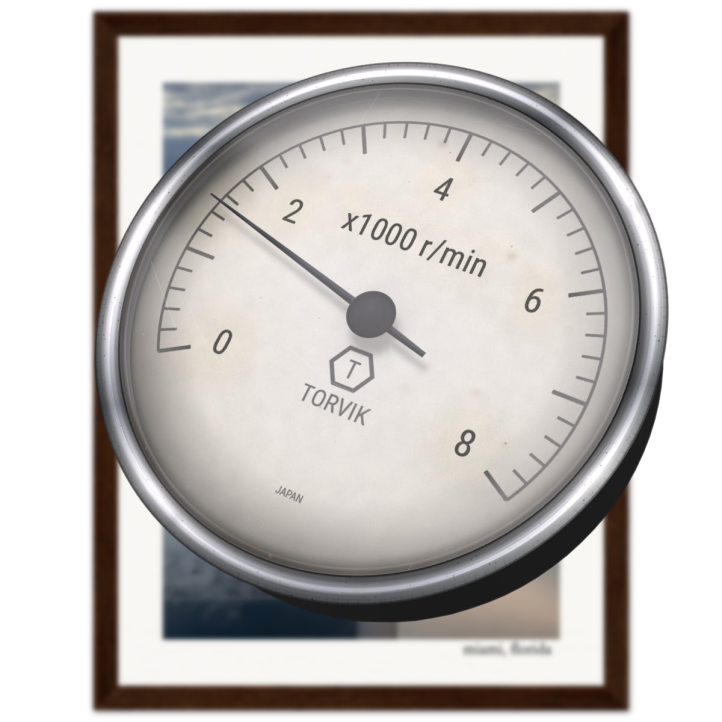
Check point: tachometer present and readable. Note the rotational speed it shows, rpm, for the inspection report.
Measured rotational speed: 1500 rpm
